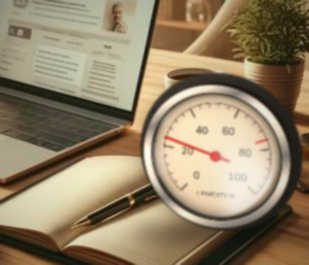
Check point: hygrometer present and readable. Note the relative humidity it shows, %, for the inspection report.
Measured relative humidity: 24 %
